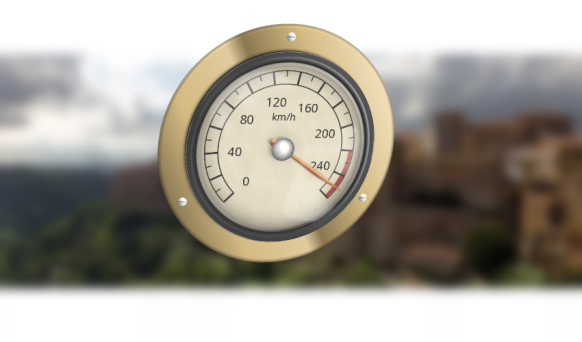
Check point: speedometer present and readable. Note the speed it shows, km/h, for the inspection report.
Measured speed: 250 km/h
